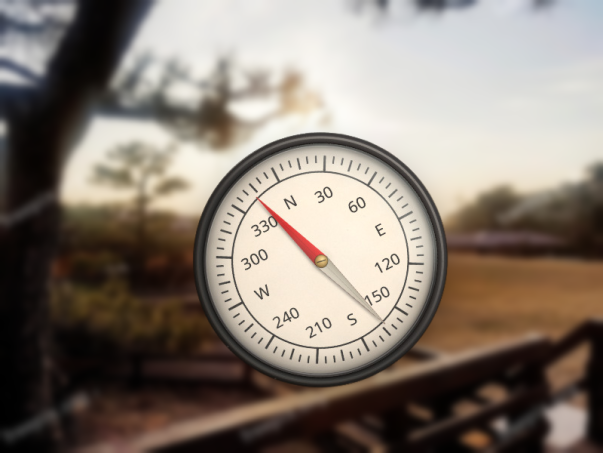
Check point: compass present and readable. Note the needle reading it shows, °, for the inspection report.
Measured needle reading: 342.5 °
